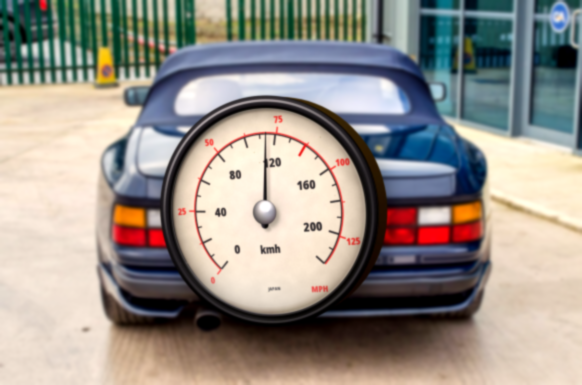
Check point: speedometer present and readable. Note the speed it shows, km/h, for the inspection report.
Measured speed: 115 km/h
